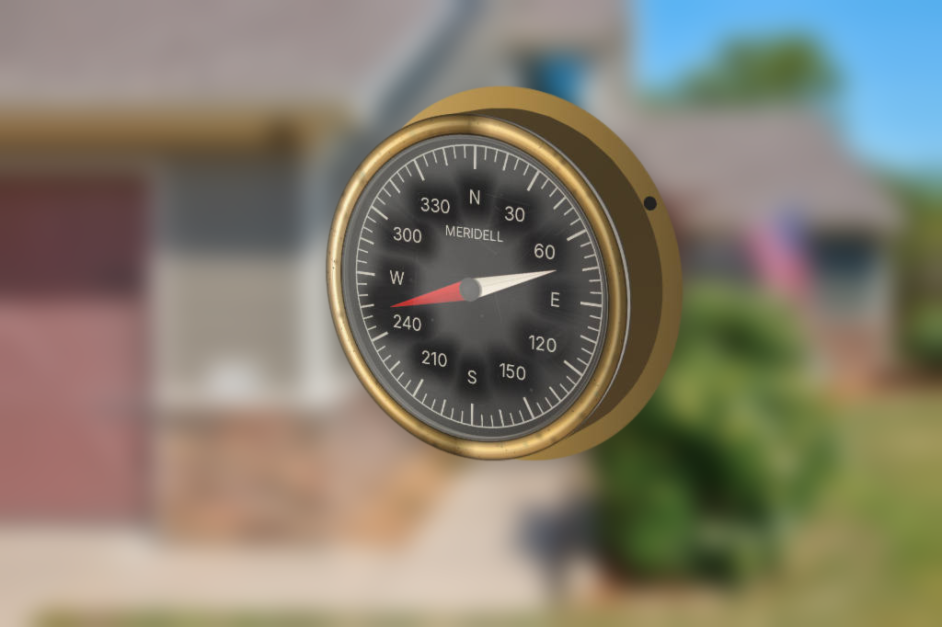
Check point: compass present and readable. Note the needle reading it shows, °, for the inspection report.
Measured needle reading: 252.5 °
